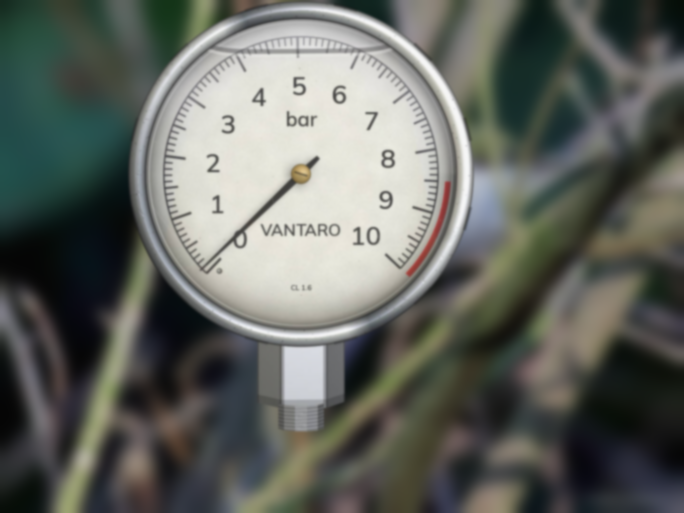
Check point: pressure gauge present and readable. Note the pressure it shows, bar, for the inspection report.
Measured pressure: 0.1 bar
